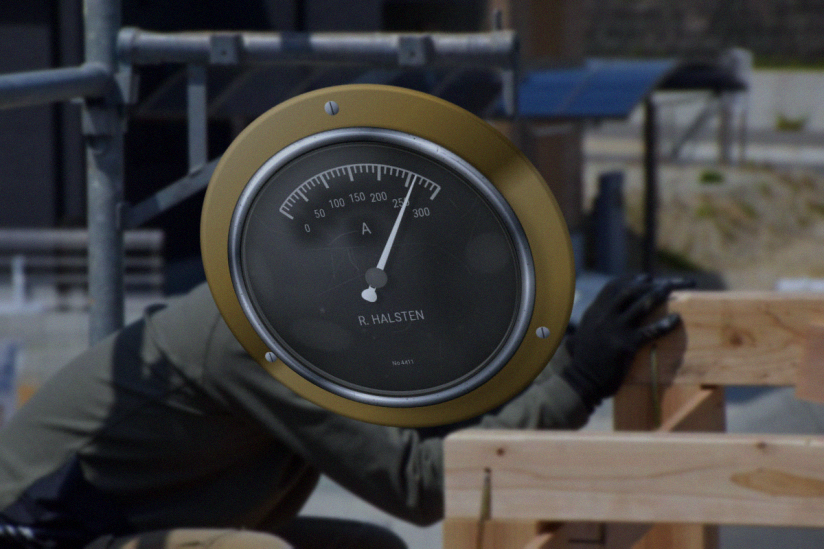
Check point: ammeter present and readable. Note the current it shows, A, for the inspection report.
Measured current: 260 A
